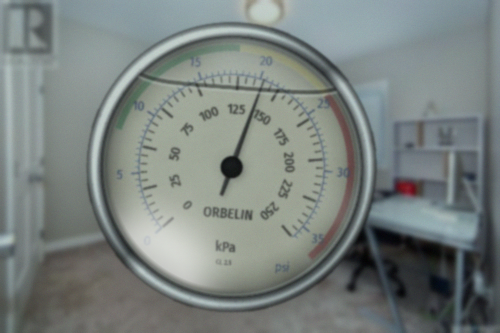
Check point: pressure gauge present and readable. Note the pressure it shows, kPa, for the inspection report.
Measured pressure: 140 kPa
